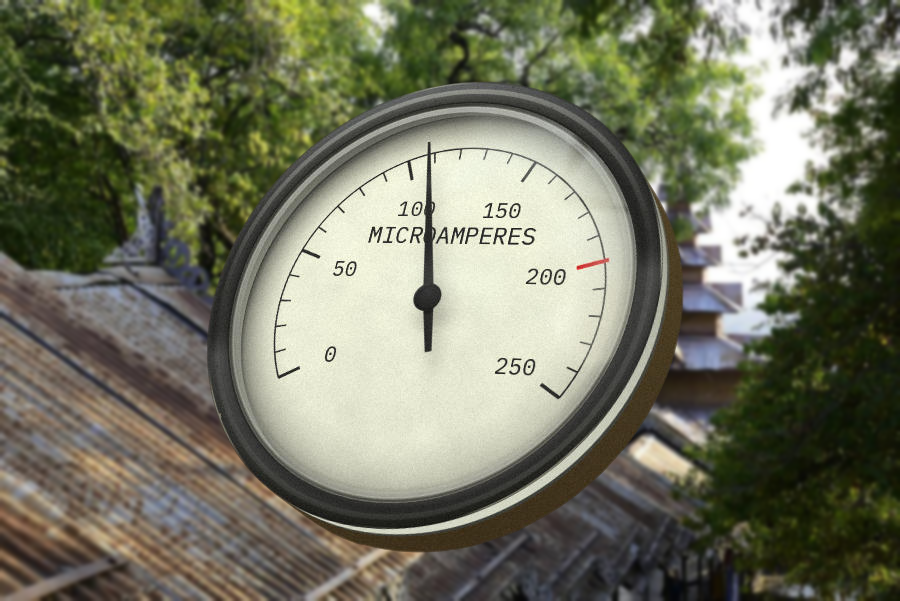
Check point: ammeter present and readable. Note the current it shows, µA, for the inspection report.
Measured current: 110 µA
